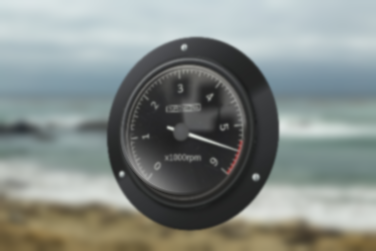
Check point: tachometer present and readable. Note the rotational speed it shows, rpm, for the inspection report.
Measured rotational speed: 5500 rpm
